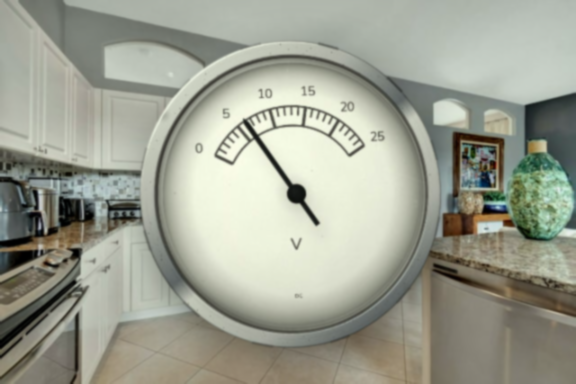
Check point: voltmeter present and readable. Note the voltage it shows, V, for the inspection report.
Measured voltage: 6 V
